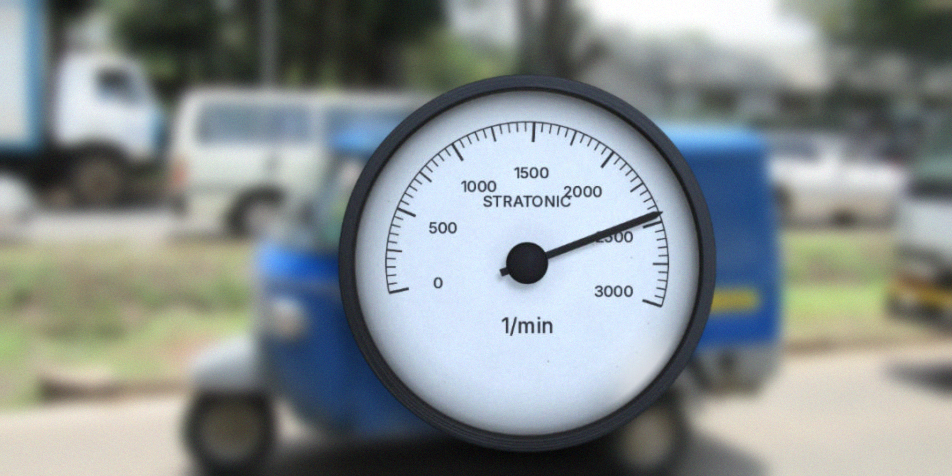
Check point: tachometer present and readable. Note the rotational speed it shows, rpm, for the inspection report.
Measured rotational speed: 2450 rpm
